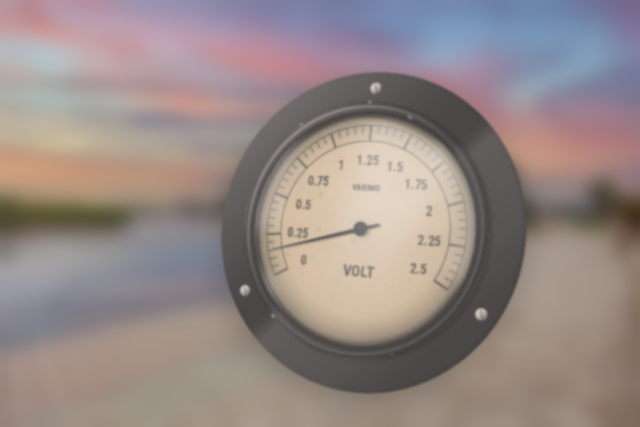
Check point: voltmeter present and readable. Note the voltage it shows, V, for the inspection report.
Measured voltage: 0.15 V
